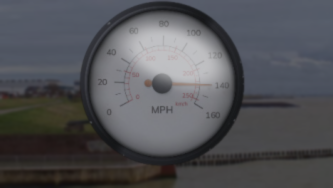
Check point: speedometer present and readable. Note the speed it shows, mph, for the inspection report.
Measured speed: 140 mph
